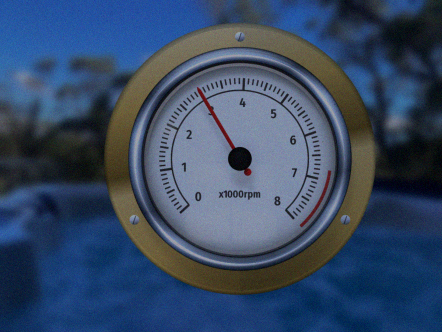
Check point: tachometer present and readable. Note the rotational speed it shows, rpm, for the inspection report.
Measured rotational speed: 3000 rpm
